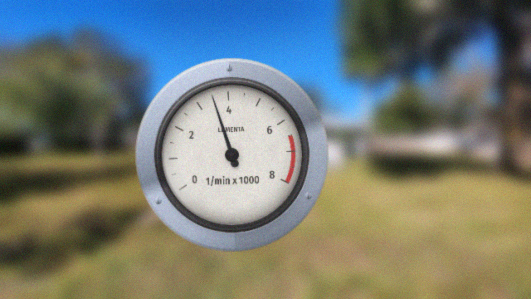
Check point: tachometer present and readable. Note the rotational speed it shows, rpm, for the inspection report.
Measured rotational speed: 3500 rpm
